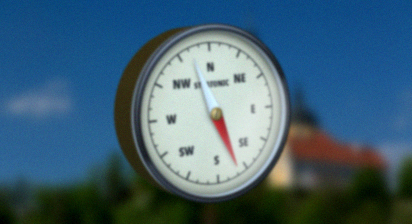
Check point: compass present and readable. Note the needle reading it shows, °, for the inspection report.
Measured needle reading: 160 °
